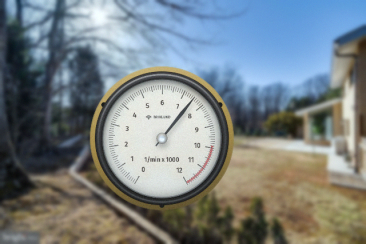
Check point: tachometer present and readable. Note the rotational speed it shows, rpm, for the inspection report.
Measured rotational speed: 7500 rpm
